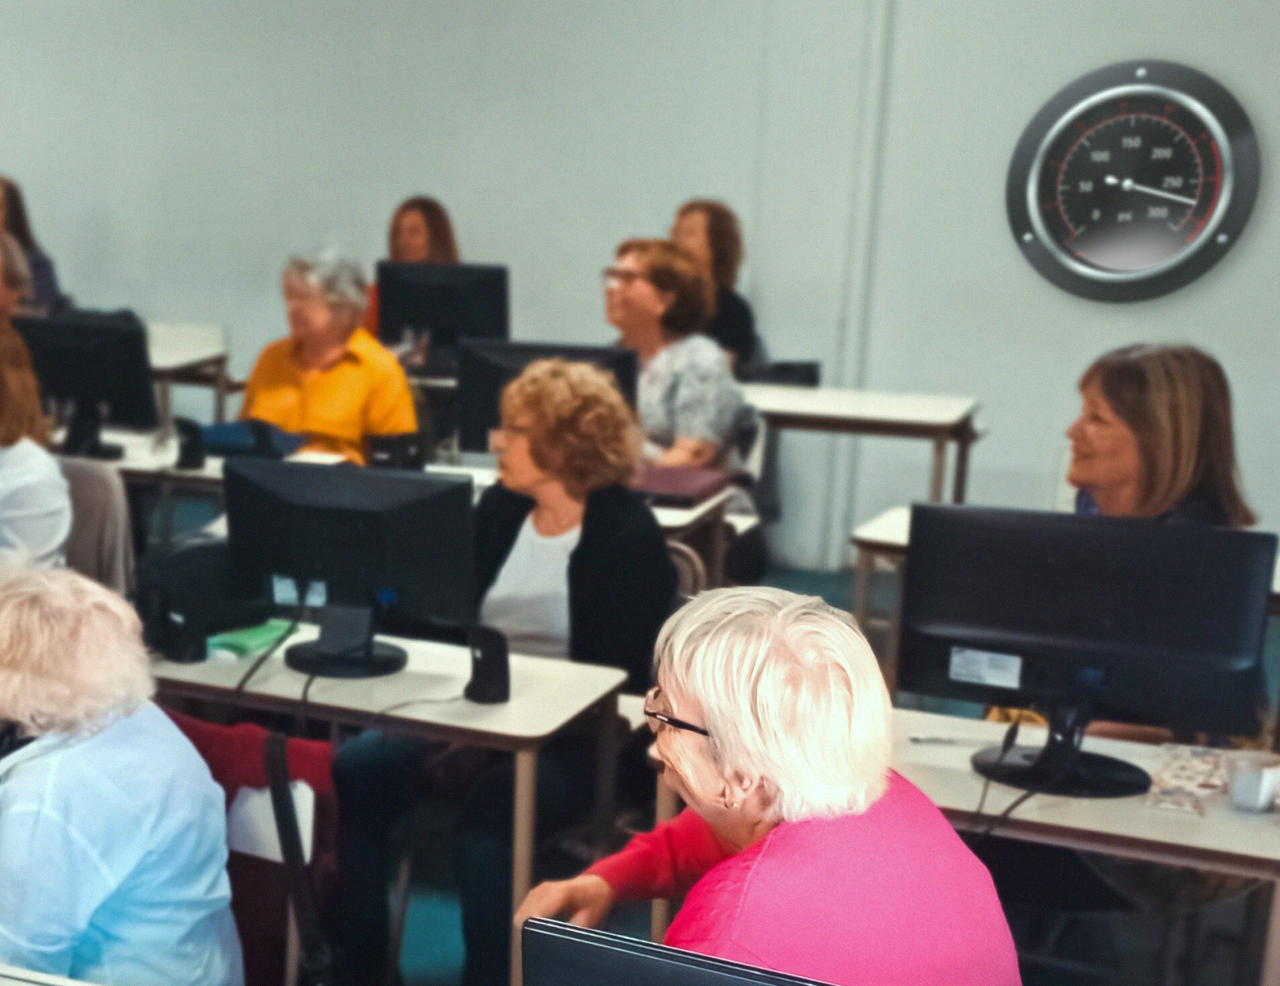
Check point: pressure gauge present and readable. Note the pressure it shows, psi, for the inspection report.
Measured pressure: 270 psi
